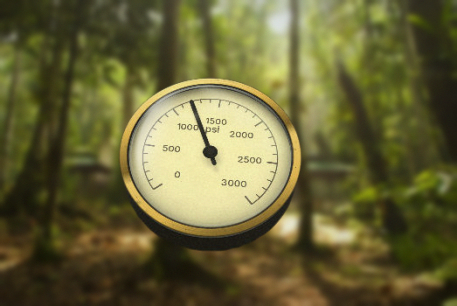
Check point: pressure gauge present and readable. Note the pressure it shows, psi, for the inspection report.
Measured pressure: 1200 psi
